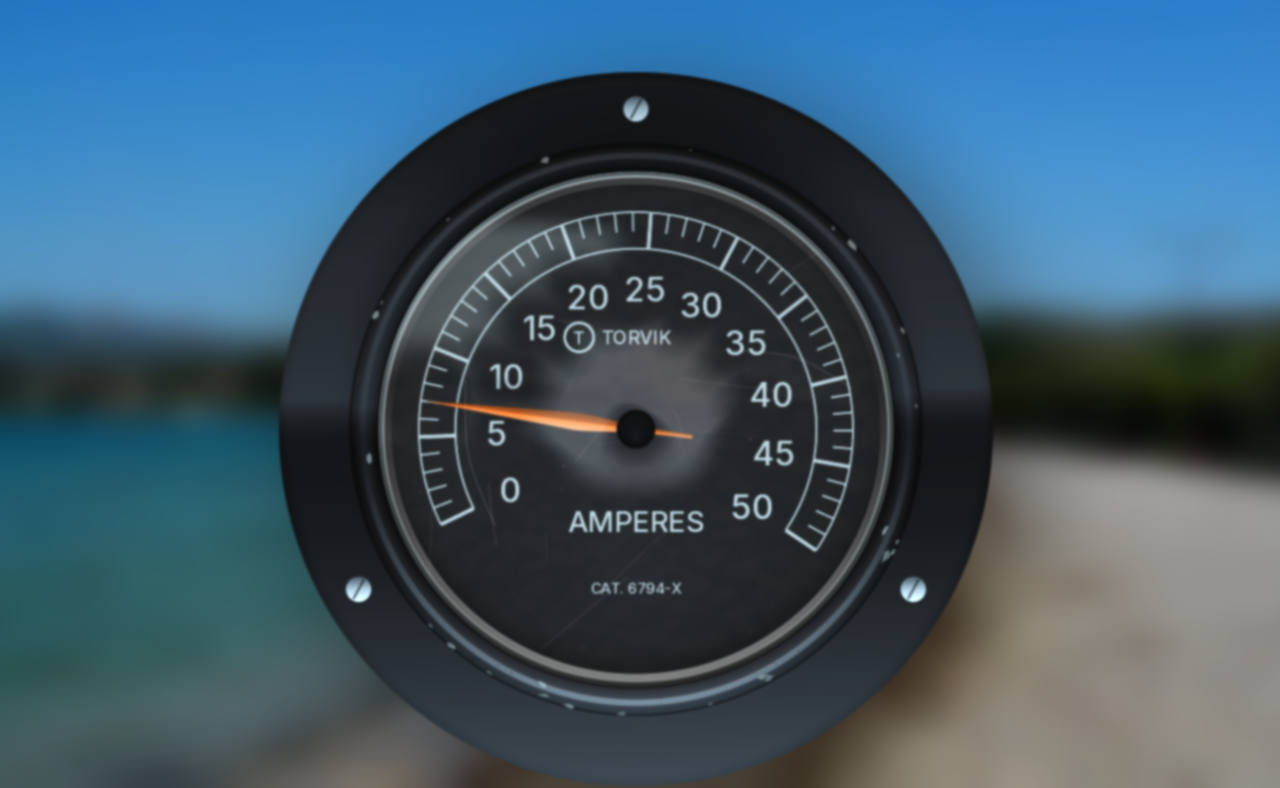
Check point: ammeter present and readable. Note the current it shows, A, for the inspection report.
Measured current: 7 A
